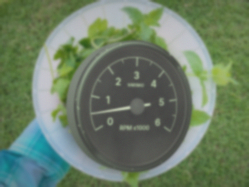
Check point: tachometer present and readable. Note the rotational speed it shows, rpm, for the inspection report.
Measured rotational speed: 500 rpm
